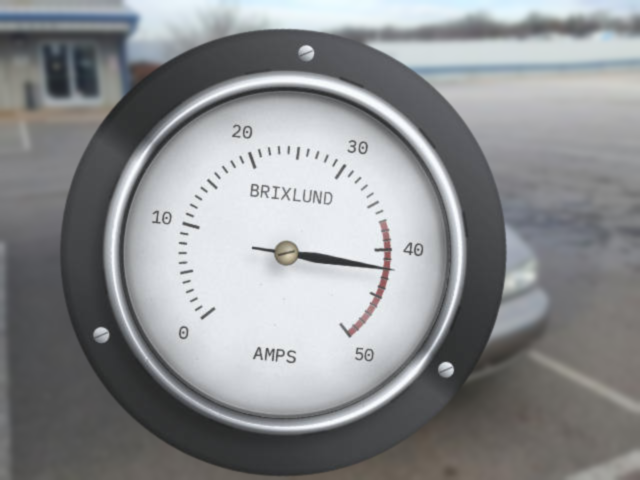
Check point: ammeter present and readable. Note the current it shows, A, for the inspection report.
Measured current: 42 A
